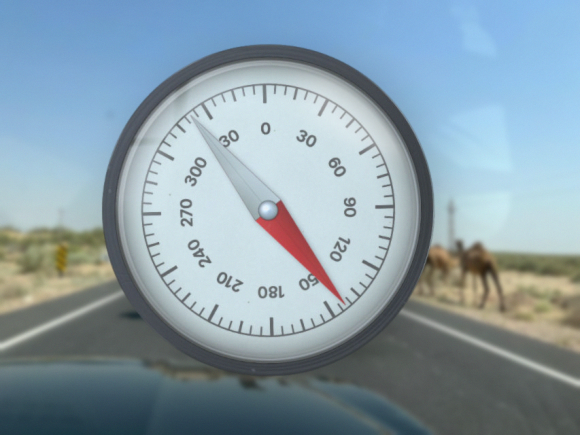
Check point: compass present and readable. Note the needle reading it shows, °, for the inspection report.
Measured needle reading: 142.5 °
